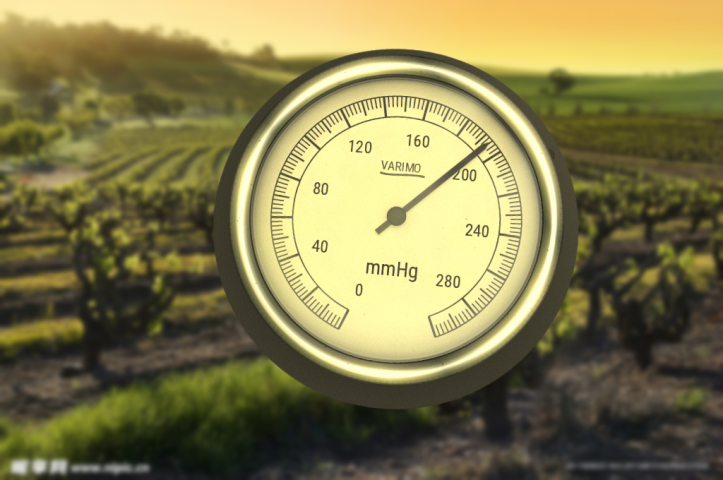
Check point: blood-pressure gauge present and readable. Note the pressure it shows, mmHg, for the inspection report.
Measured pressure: 194 mmHg
